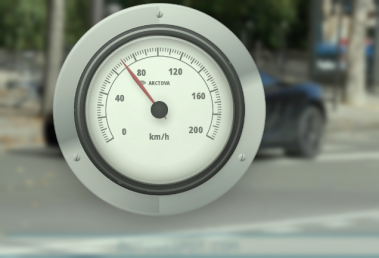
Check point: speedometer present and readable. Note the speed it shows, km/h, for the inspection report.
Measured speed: 70 km/h
